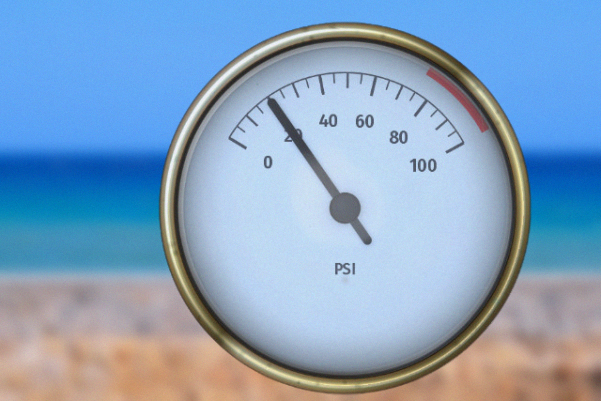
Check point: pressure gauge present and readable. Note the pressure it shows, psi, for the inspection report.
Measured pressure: 20 psi
